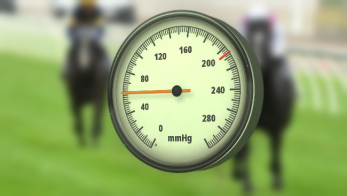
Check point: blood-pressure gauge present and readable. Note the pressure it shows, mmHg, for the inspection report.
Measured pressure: 60 mmHg
